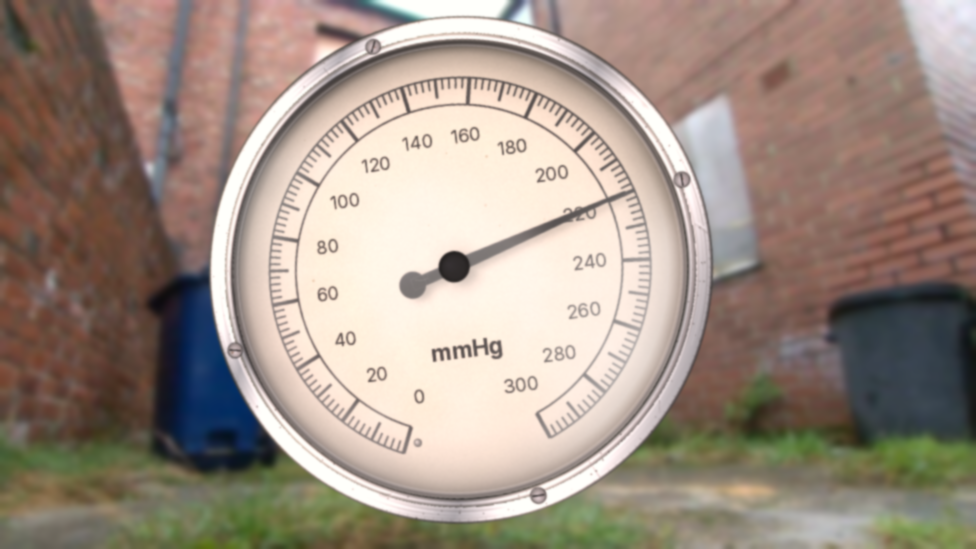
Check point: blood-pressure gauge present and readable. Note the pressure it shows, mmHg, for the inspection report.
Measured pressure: 220 mmHg
